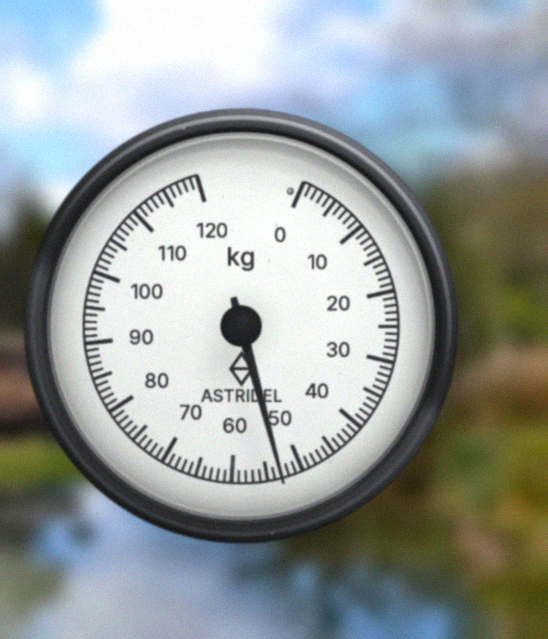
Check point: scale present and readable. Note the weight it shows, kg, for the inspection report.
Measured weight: 53 kg
